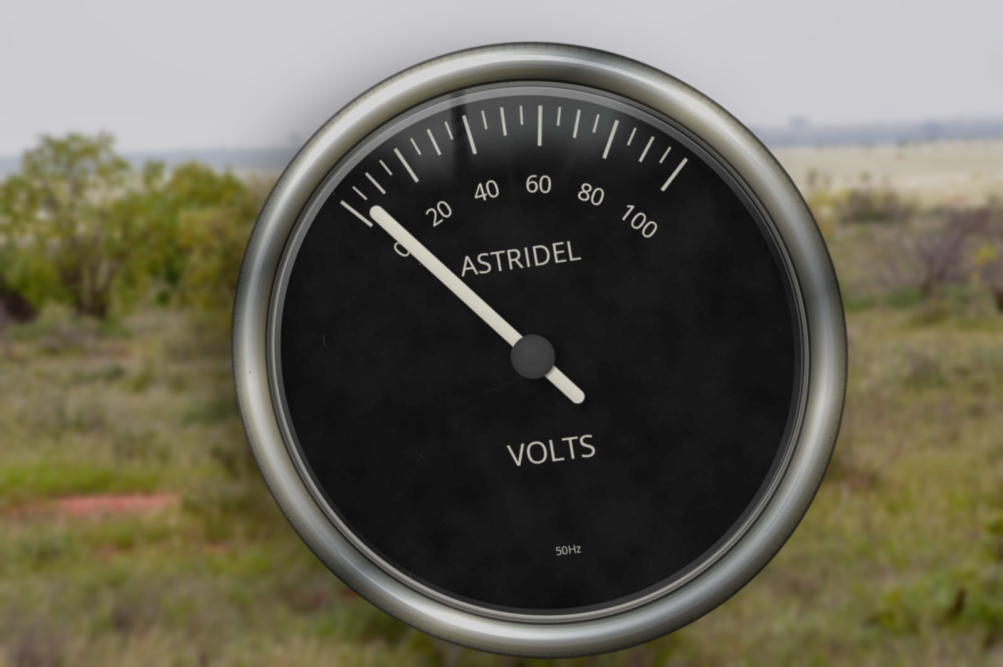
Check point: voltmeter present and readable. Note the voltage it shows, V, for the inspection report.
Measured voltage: 5 V
